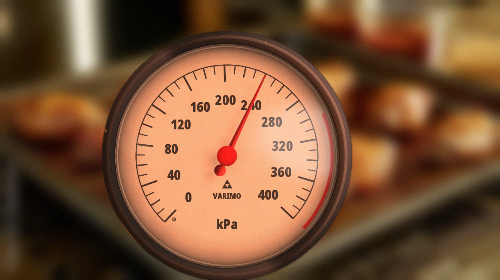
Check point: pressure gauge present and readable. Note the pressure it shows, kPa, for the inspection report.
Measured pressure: 240 kPa
